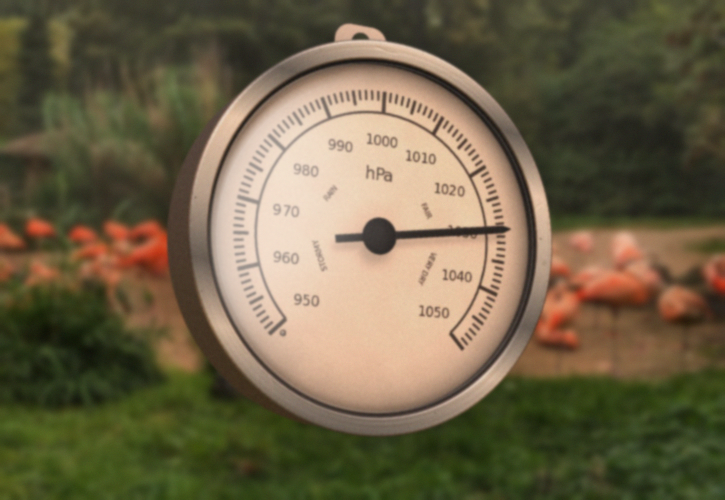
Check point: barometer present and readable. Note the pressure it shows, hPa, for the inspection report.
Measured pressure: 1030 hPa
